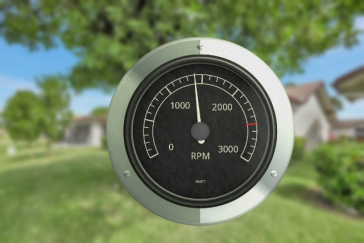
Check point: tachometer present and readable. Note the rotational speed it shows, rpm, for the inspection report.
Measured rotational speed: 1400 rpm
